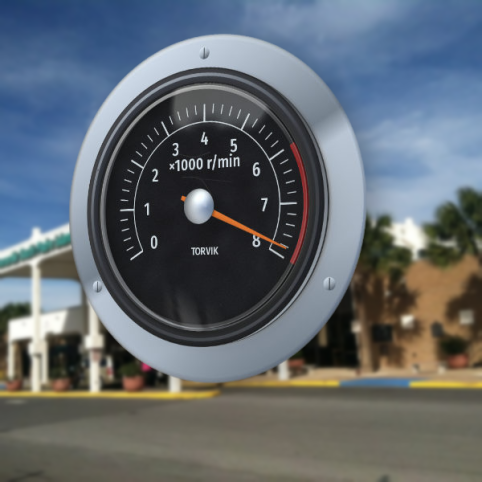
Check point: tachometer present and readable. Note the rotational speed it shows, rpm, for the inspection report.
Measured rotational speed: 7800 rpm
